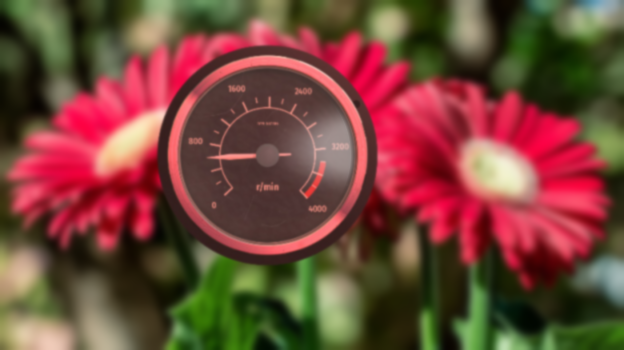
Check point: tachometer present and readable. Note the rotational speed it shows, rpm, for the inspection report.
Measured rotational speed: 600 rpm
